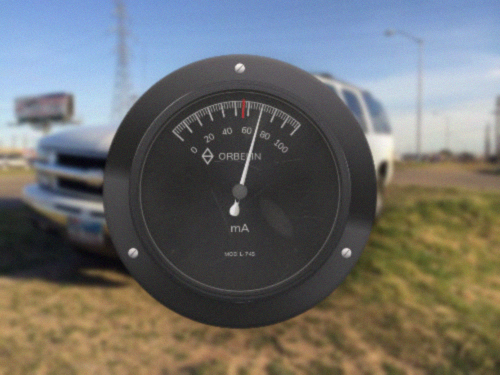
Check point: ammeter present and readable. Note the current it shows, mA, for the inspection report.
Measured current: 70 mA
